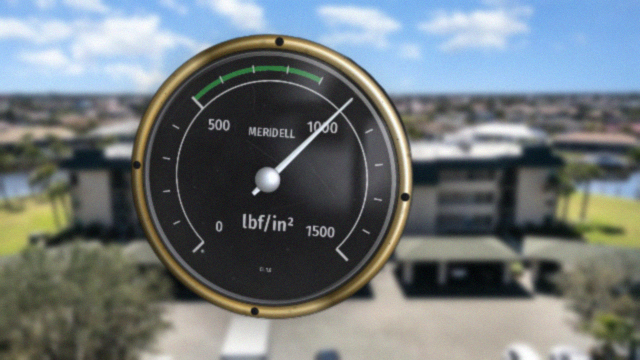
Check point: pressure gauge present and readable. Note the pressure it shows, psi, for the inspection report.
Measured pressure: 1000 psi
